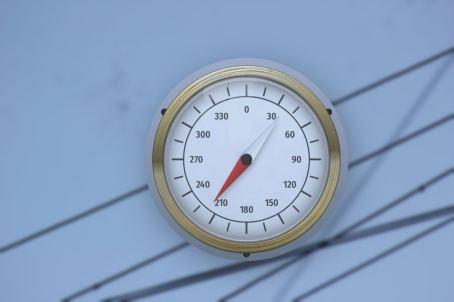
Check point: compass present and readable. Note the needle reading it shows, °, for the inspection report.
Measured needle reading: 217.5 °
